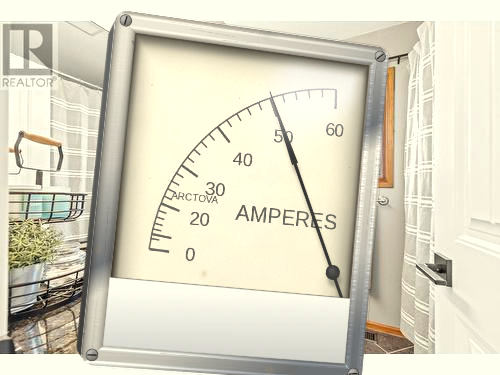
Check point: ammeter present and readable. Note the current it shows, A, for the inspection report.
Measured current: 50 A
